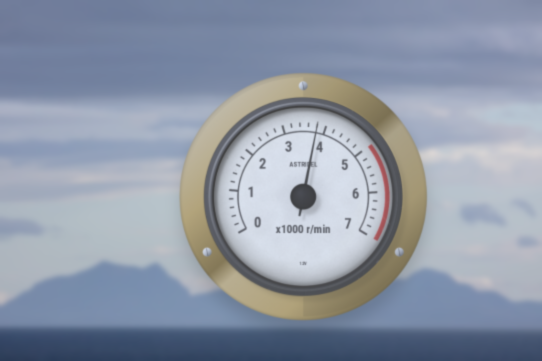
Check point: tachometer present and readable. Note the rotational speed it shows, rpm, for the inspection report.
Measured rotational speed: 3800 rpm
